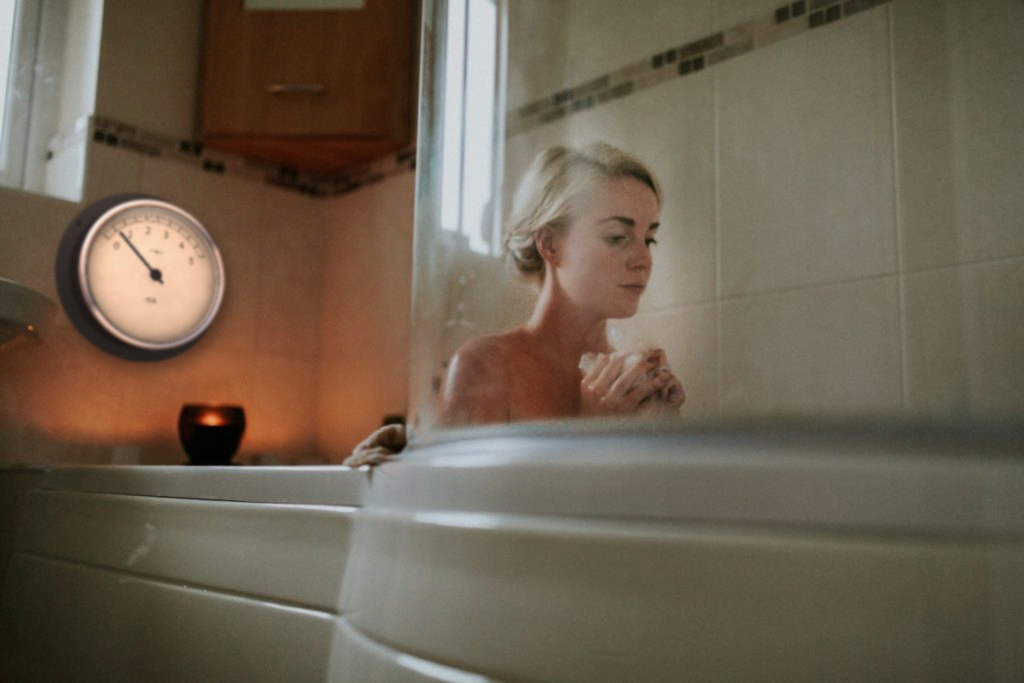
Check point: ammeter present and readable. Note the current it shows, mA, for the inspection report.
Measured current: 0.5 mA
